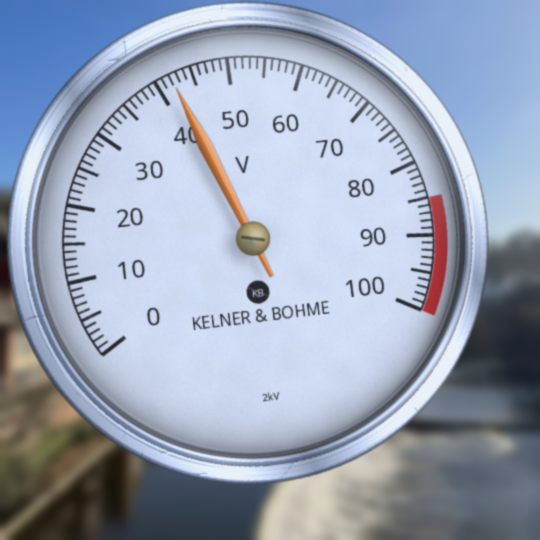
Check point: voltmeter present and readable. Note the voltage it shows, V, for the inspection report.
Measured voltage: 42 V
